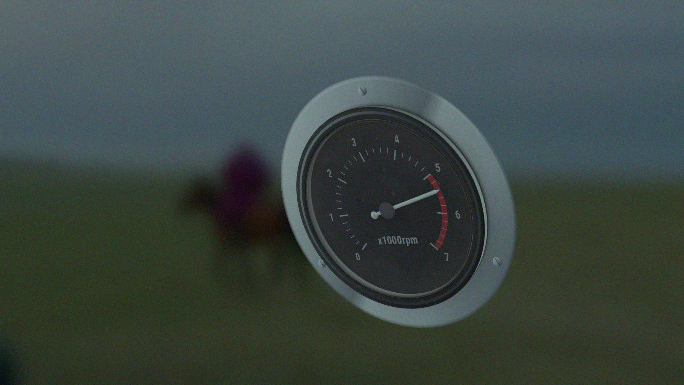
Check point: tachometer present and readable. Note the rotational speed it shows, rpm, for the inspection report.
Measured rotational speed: 5400 rpm
